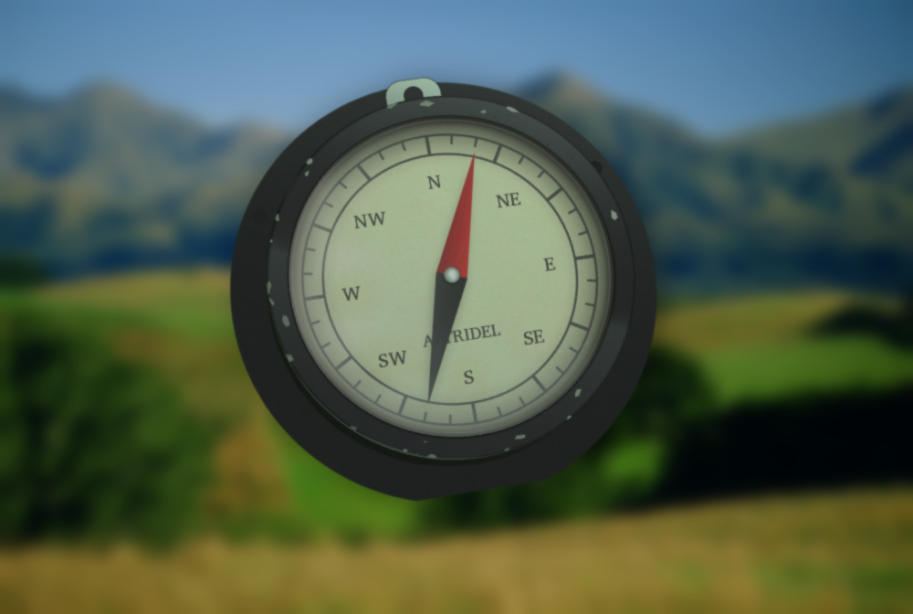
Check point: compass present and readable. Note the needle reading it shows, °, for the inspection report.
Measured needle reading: 20 °
